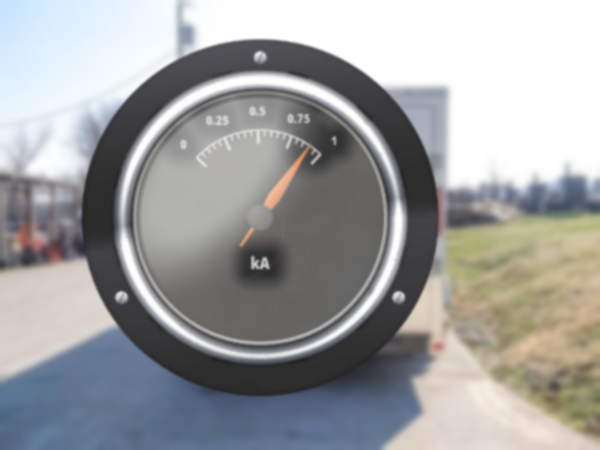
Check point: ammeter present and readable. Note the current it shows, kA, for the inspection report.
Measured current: 0.9 kA
